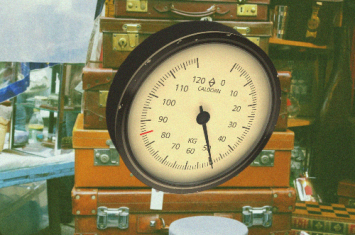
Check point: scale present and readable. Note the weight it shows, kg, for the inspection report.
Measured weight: 50 kg
